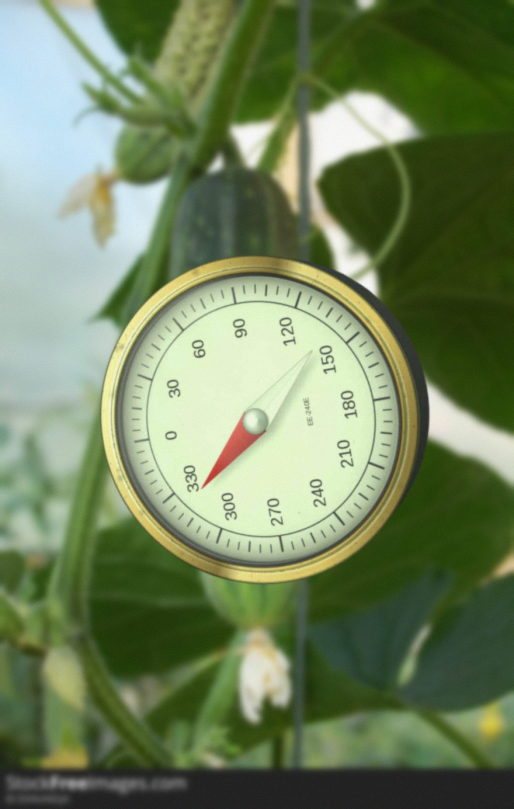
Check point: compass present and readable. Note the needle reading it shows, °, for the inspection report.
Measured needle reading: 320 °
